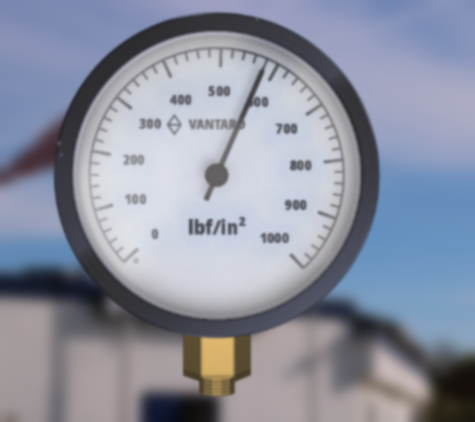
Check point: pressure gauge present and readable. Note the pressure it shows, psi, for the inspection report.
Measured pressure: 580 psi
